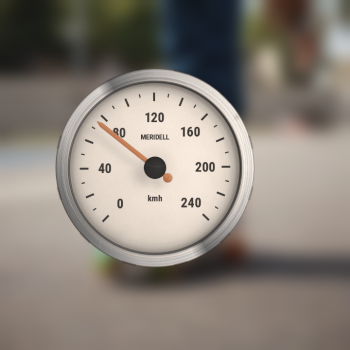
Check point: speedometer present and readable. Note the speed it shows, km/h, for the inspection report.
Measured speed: 75 km/h
